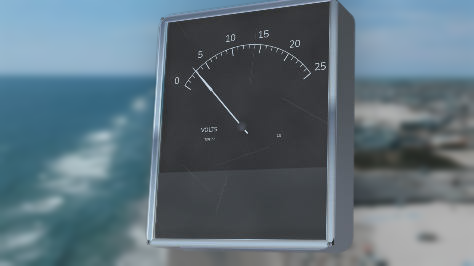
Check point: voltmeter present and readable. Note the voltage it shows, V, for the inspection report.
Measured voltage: 3 V
